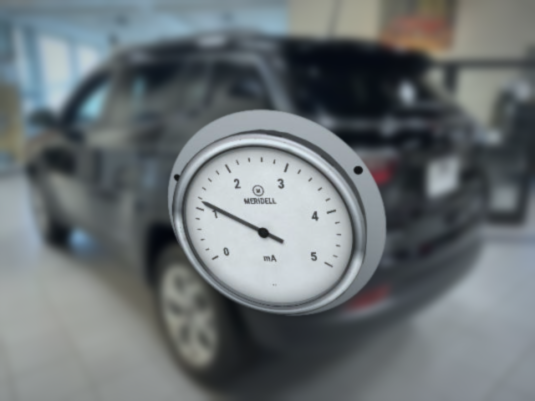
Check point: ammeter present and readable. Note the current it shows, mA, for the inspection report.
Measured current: 1.2 mA
